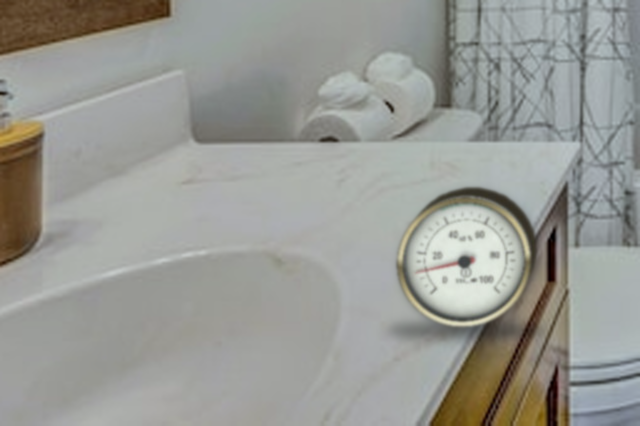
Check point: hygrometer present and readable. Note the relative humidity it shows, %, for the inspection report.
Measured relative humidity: 12 %
